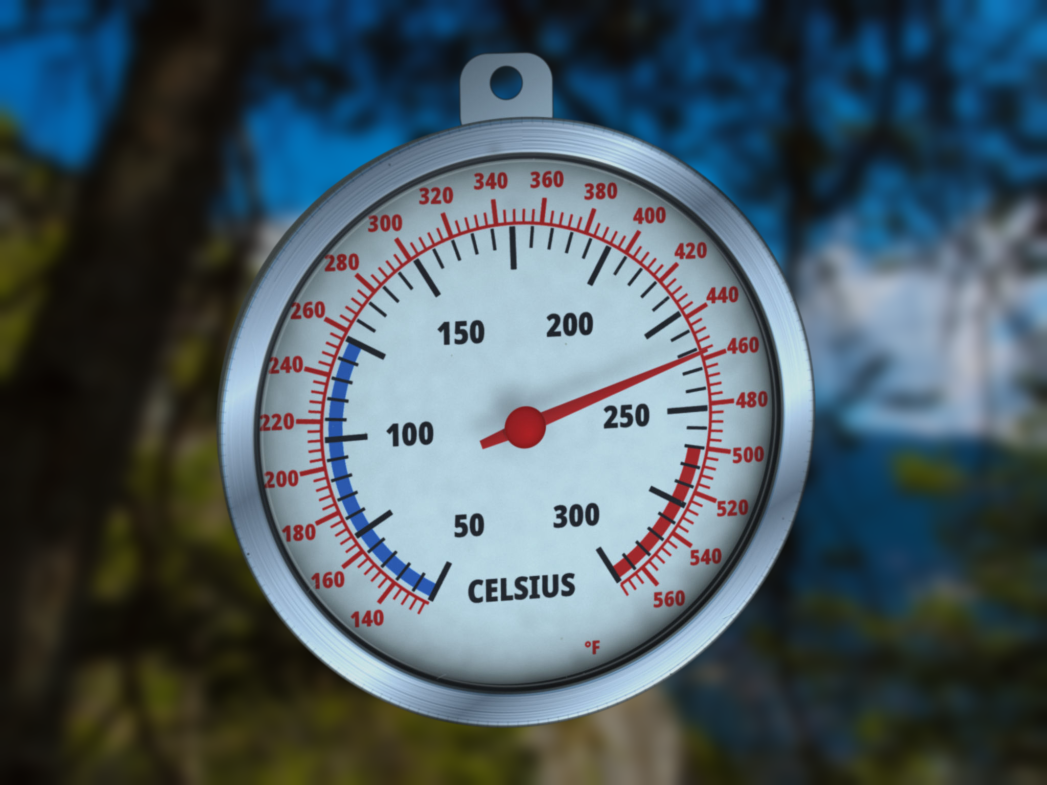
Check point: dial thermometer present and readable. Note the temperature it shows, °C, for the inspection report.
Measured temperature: 235 °C
